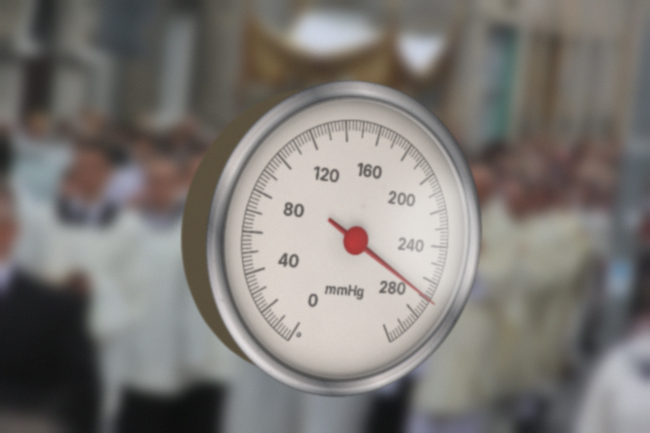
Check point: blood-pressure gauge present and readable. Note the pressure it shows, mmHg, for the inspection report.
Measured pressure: 270 mmHg
